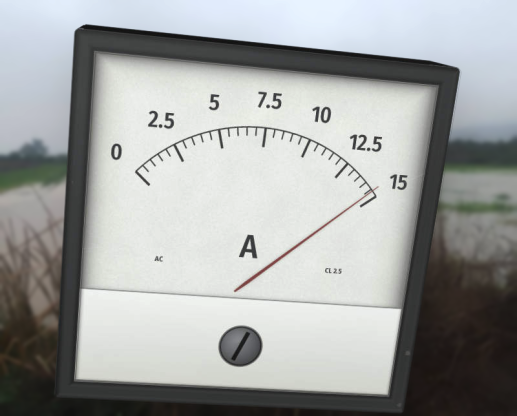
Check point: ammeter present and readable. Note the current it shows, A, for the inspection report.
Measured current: 14.5 A
